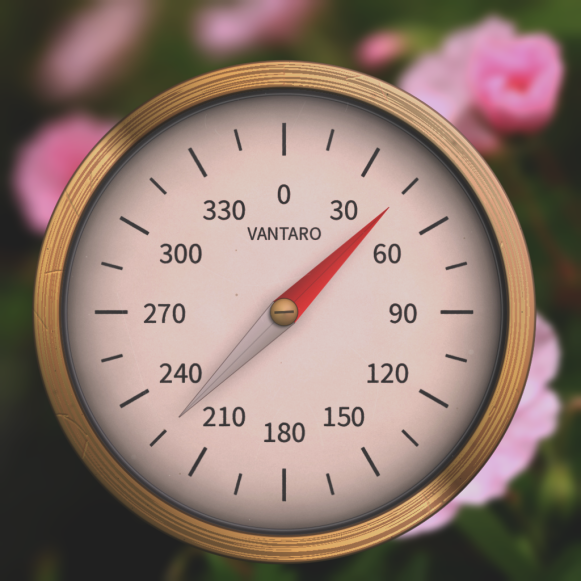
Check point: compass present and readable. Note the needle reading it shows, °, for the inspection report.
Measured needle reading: 45 °
